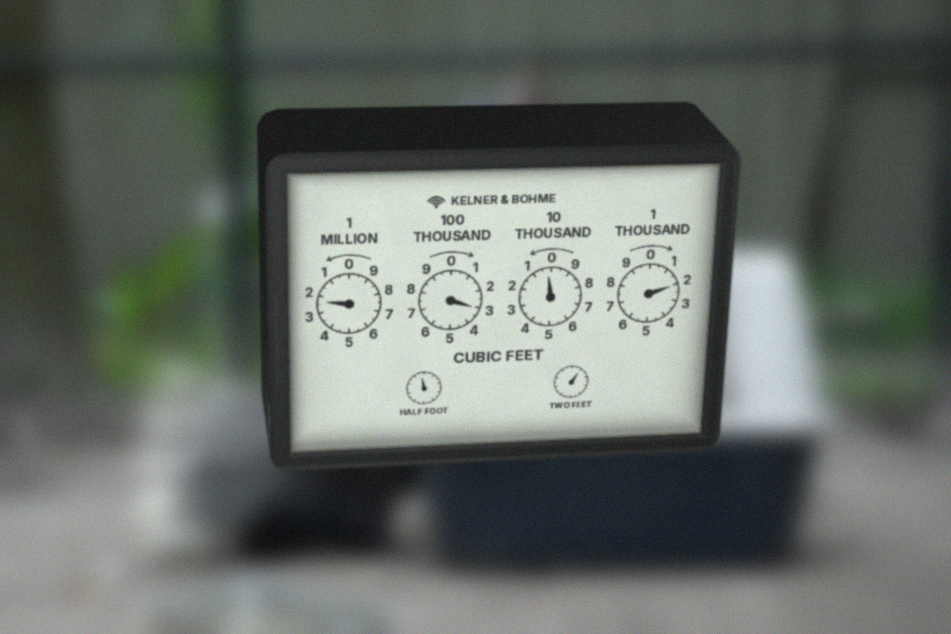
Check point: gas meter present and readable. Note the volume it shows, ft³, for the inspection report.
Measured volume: 230200 ft³
